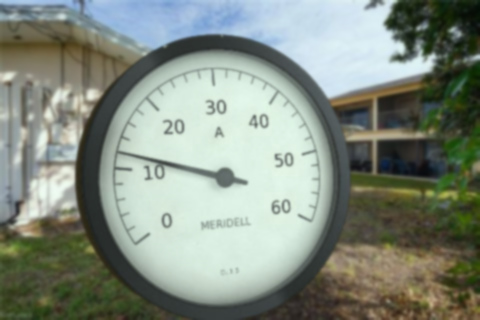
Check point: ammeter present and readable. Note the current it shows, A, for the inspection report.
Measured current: 12 A
